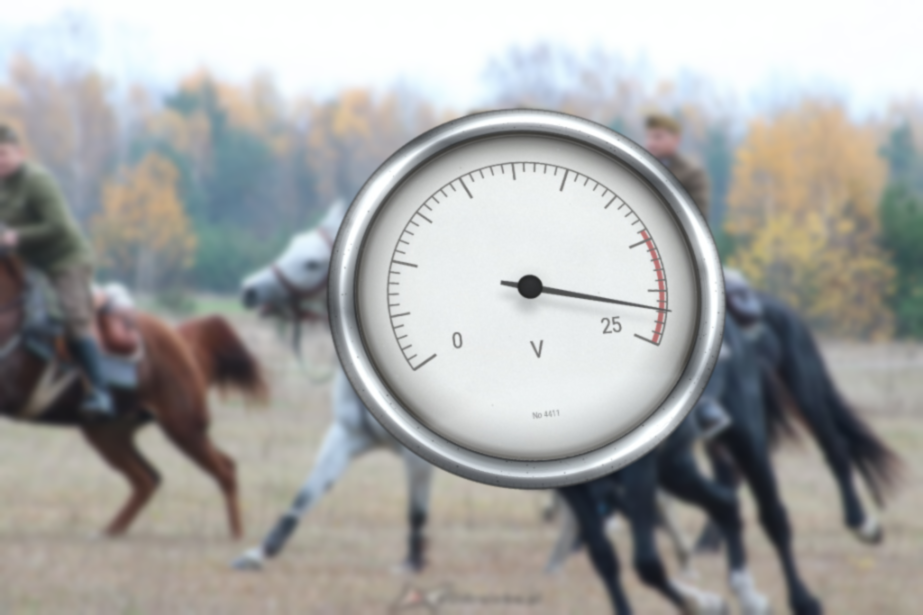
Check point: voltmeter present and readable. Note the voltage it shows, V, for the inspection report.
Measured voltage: 23.5 V
